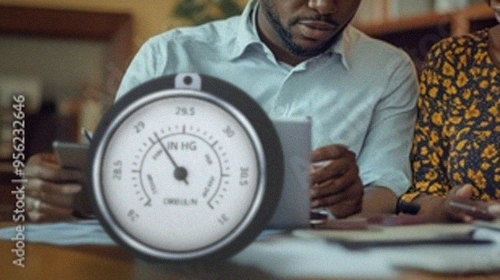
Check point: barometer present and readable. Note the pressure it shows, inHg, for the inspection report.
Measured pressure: 29.1 inHg
